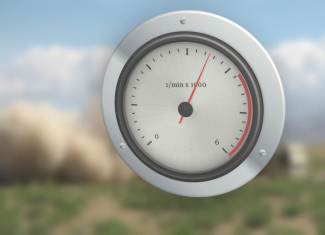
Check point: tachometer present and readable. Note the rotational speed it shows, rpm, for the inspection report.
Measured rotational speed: 3500 rpm
